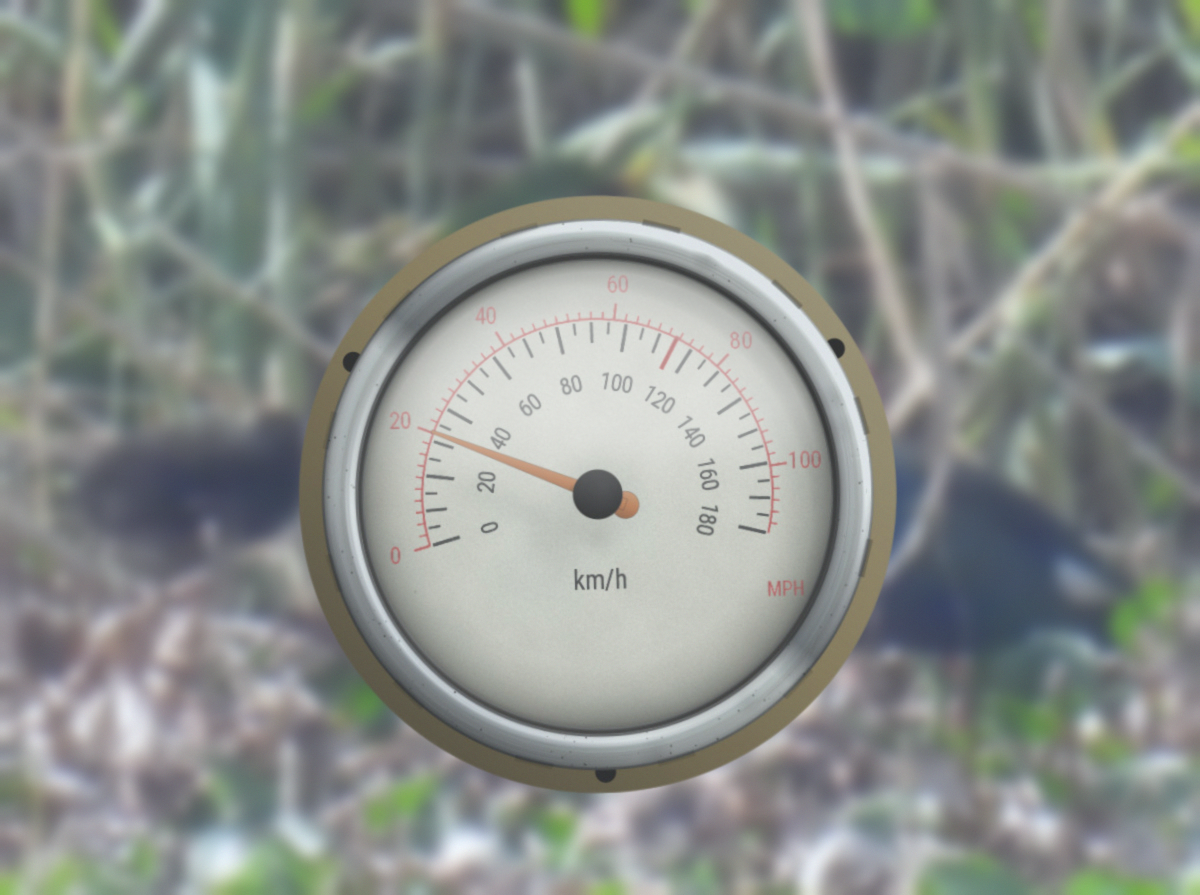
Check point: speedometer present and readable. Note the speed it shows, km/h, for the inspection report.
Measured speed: 32.5 km/h
